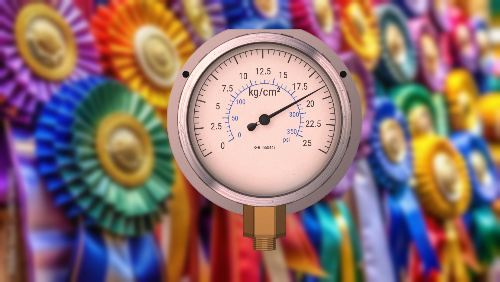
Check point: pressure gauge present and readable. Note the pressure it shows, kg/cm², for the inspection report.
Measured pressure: 19 kg/cm²
